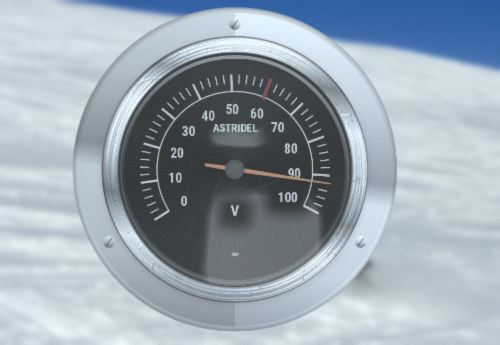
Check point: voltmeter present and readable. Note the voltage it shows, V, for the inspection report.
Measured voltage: 92 V
